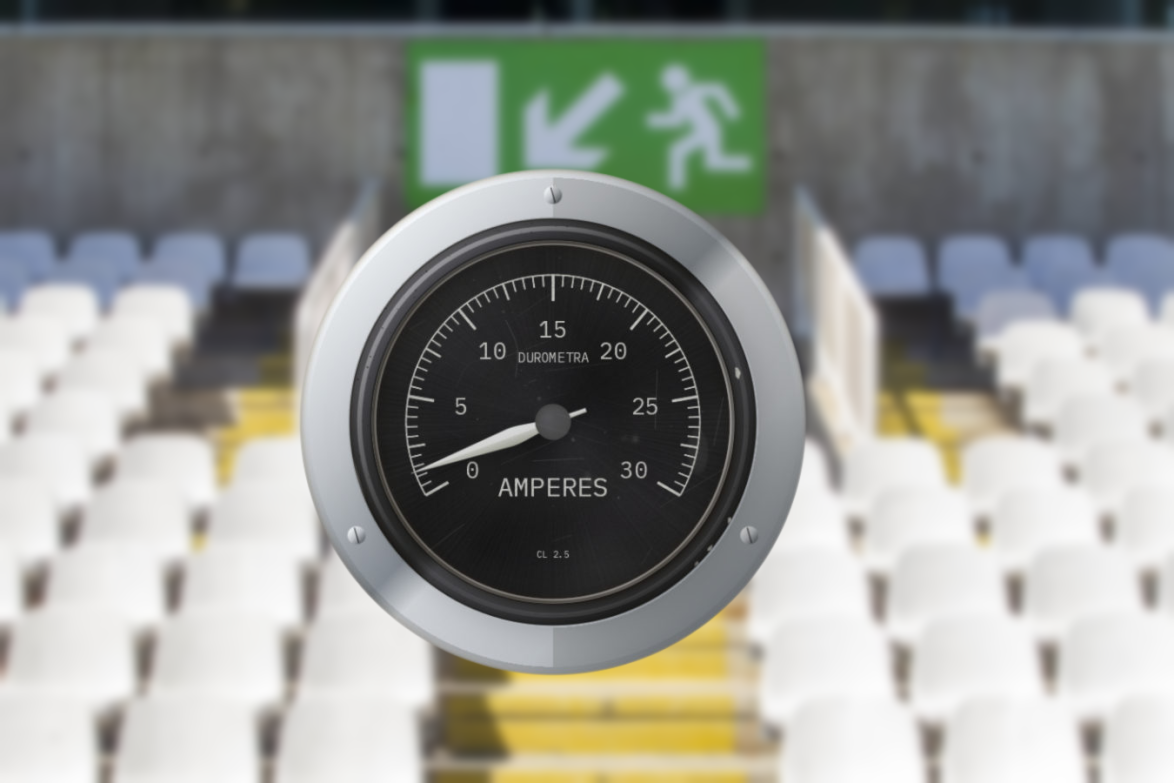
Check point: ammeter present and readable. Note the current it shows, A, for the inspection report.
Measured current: 1.25 A
